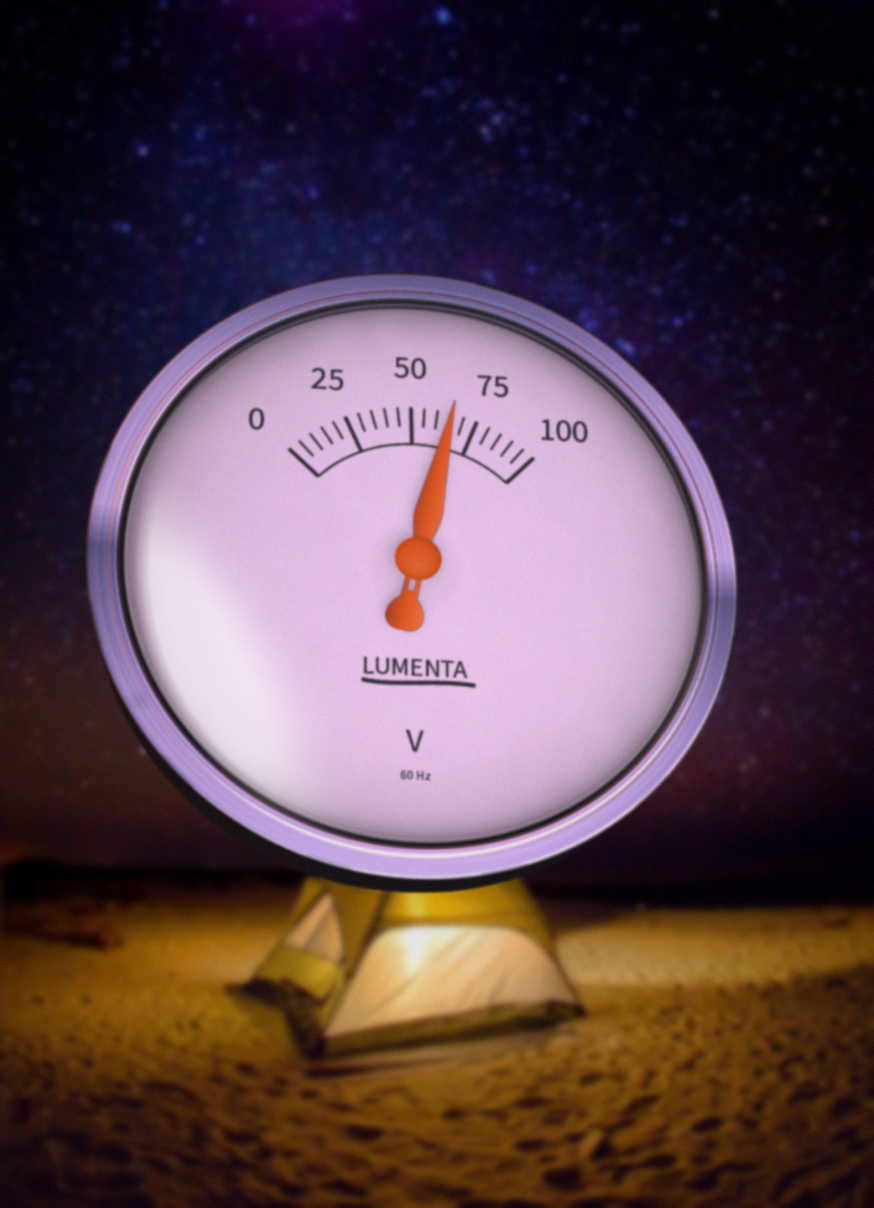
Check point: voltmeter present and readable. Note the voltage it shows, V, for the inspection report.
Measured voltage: 65 V
